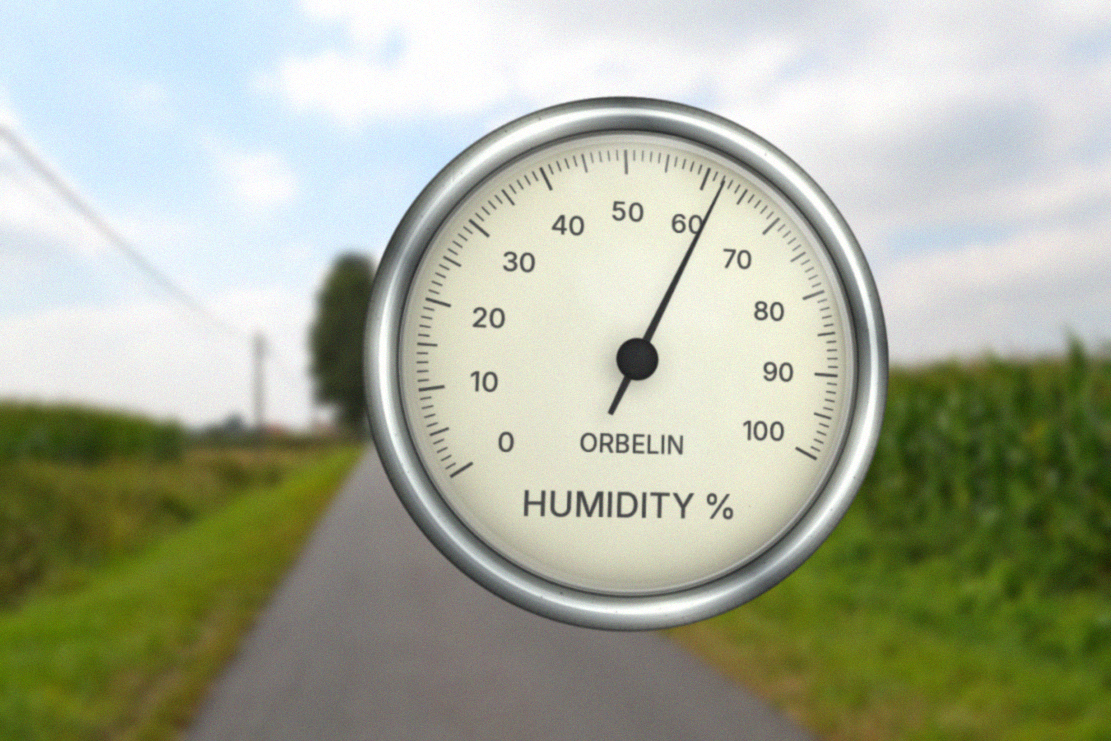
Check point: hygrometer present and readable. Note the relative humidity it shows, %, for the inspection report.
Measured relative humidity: 62 %
